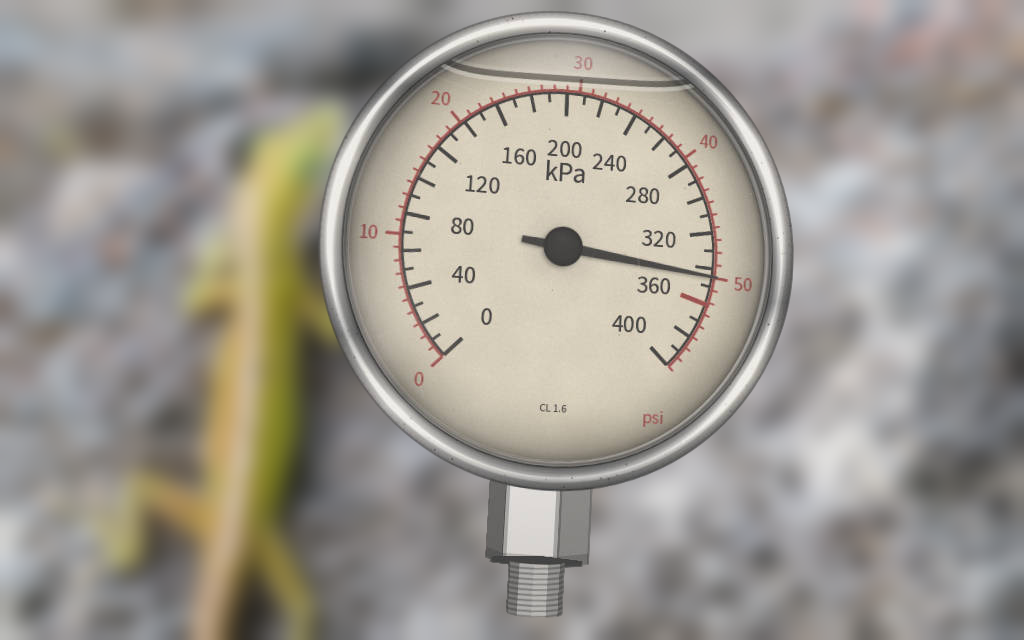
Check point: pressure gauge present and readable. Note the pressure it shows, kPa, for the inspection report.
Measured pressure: 345 kPa
